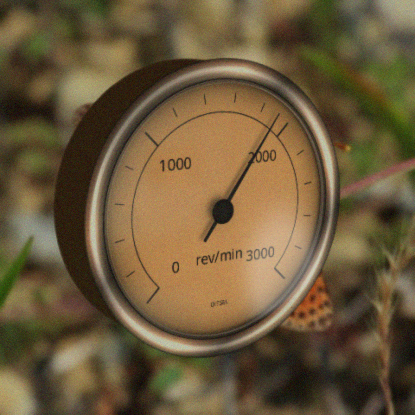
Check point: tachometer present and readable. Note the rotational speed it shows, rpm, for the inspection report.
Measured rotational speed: 1900 rpm
